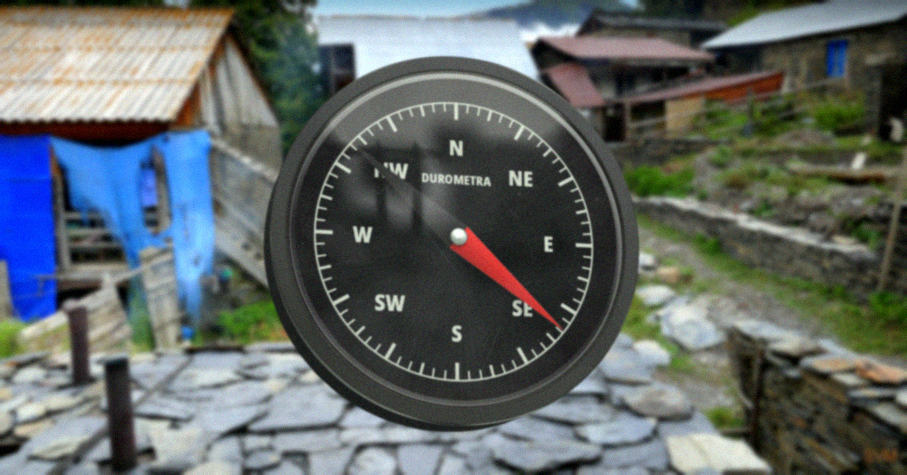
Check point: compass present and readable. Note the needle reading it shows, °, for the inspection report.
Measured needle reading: 130 °
